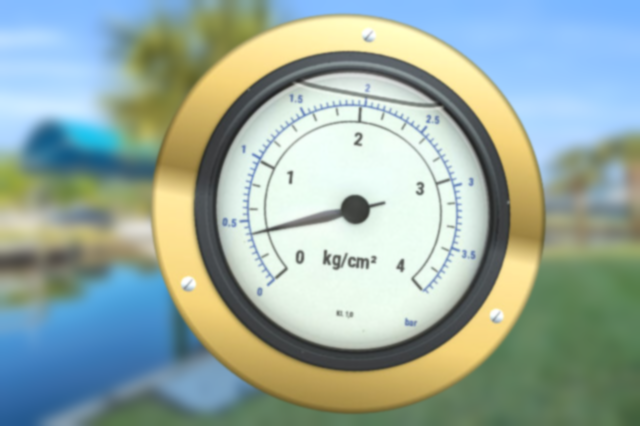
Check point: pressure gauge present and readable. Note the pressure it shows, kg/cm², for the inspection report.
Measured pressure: 0.4 kg/cm²
